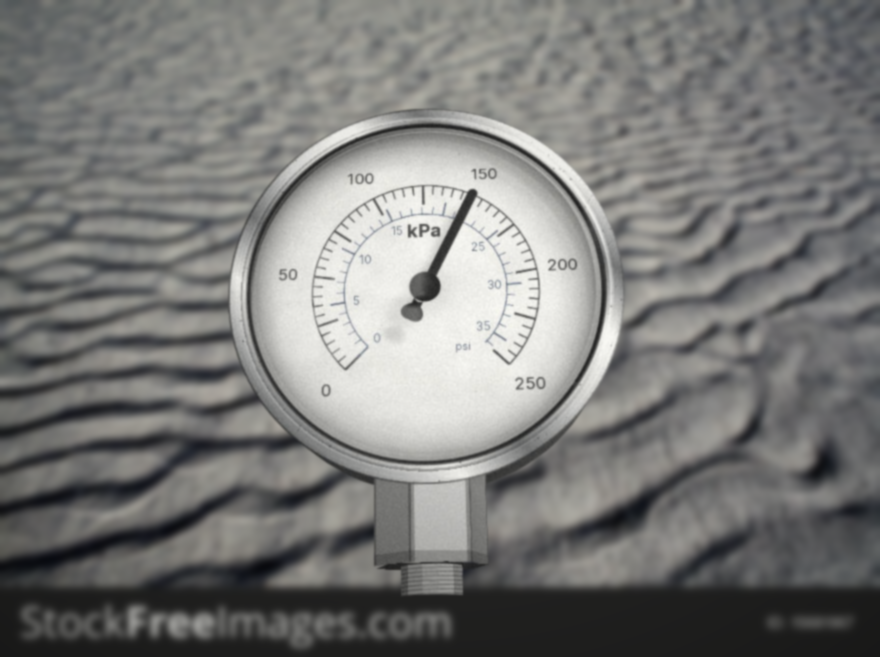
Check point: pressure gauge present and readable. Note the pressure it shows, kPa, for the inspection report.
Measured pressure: 150 kPa
